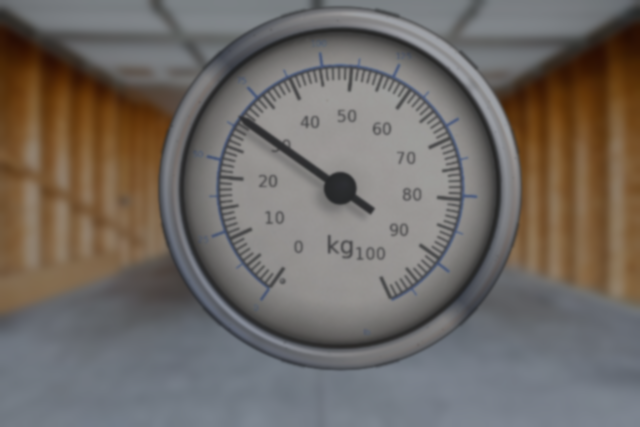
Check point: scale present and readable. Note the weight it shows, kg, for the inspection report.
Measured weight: 30 kg
